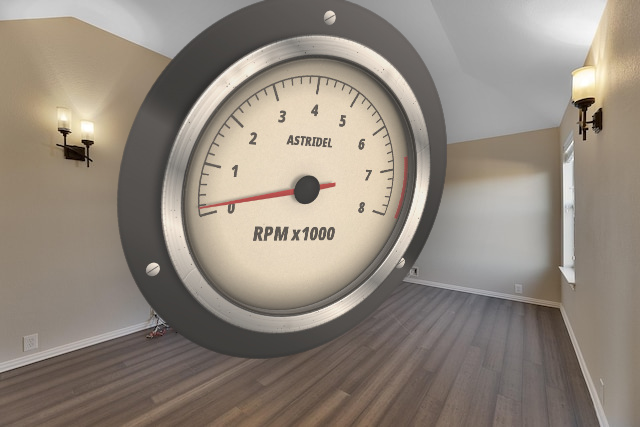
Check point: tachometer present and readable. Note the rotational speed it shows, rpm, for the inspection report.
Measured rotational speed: 200 rpm
